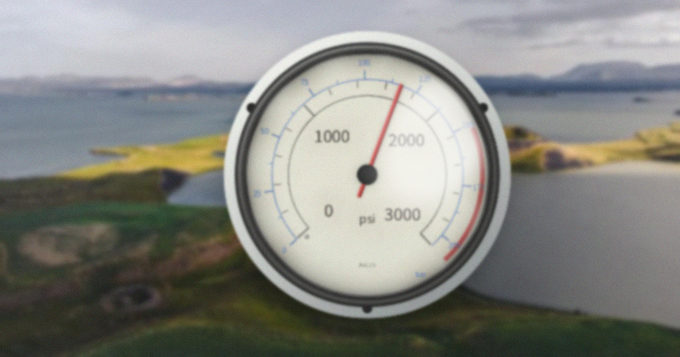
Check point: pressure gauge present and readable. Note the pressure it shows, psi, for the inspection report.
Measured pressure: 1700 psi
